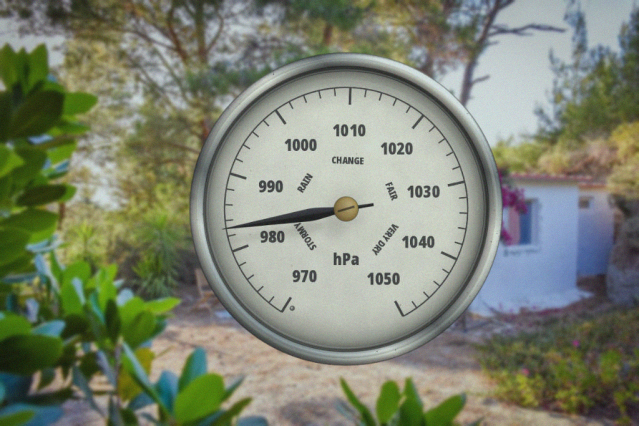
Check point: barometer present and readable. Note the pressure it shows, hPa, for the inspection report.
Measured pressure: 983 hPa
